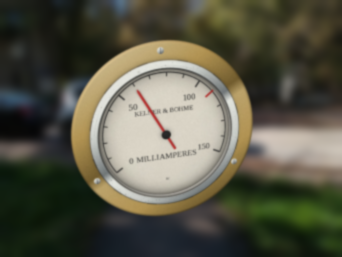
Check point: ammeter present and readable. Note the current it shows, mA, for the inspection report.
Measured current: 60 mA
